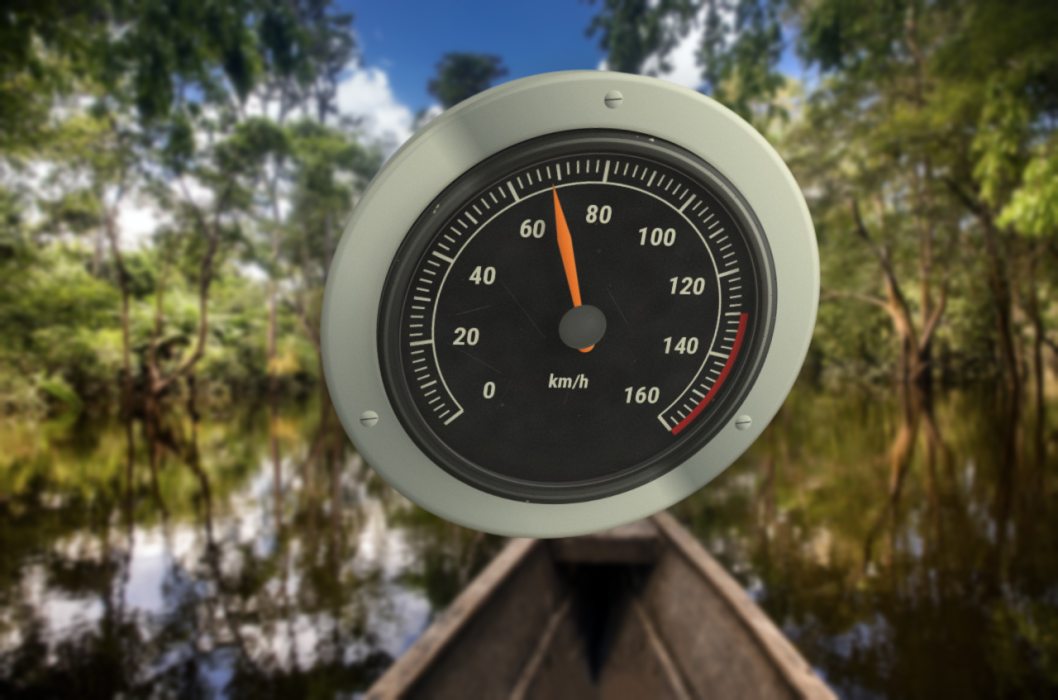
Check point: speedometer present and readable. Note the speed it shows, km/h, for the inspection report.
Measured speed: 68 km/h
